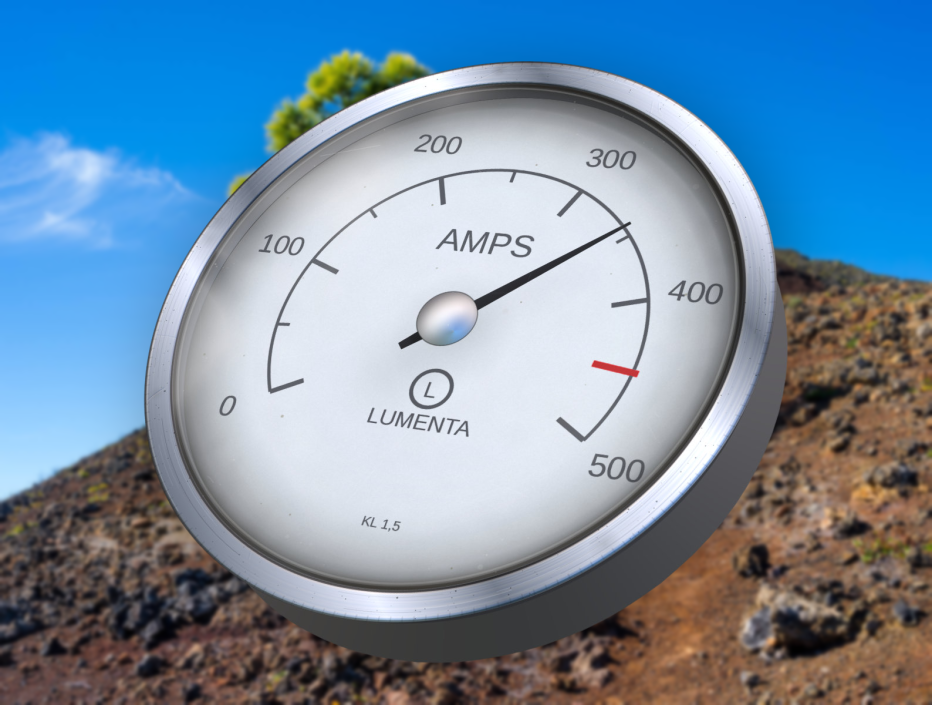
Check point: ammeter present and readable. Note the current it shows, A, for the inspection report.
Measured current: 350 A
